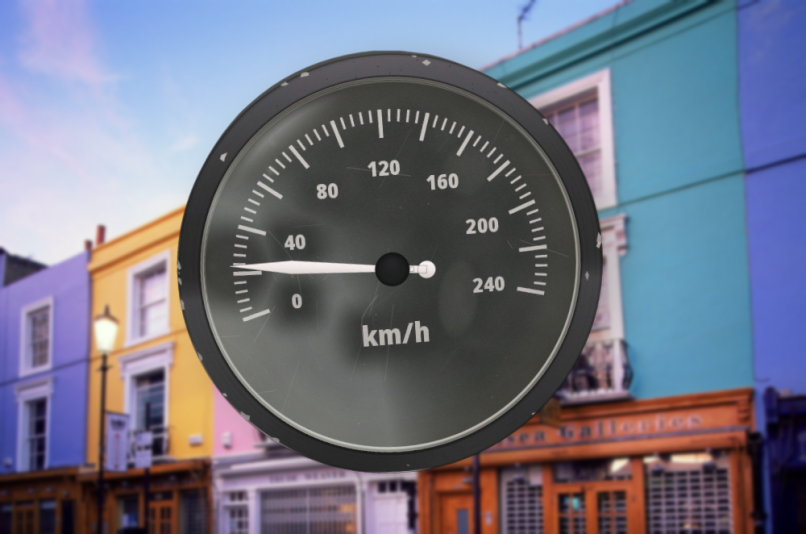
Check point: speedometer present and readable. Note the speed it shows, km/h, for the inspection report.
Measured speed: 24 km/h
